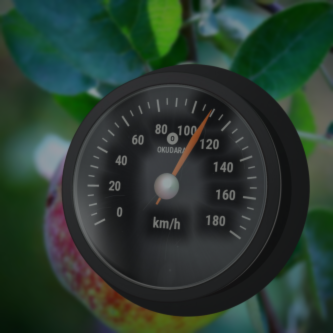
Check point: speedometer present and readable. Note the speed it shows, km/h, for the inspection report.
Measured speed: 110 km/h
